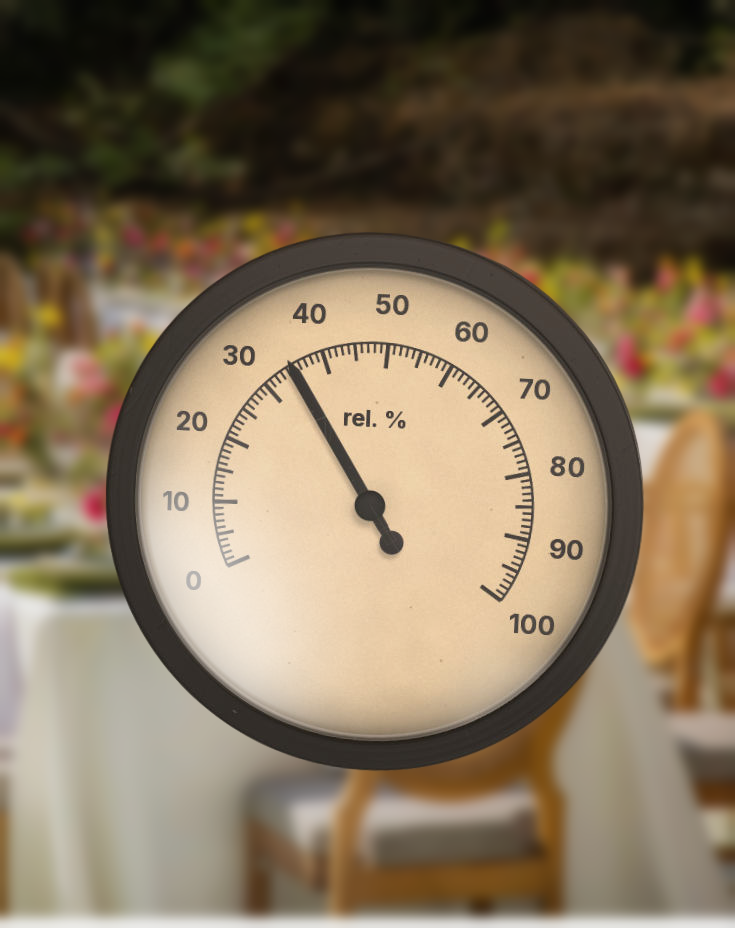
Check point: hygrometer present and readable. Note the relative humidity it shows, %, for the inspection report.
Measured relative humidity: 35 %
